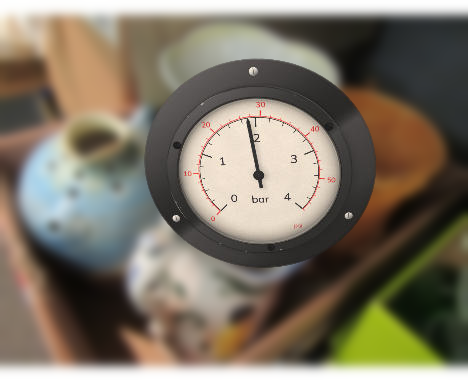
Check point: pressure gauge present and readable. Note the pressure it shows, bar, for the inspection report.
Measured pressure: 1.9 bar
